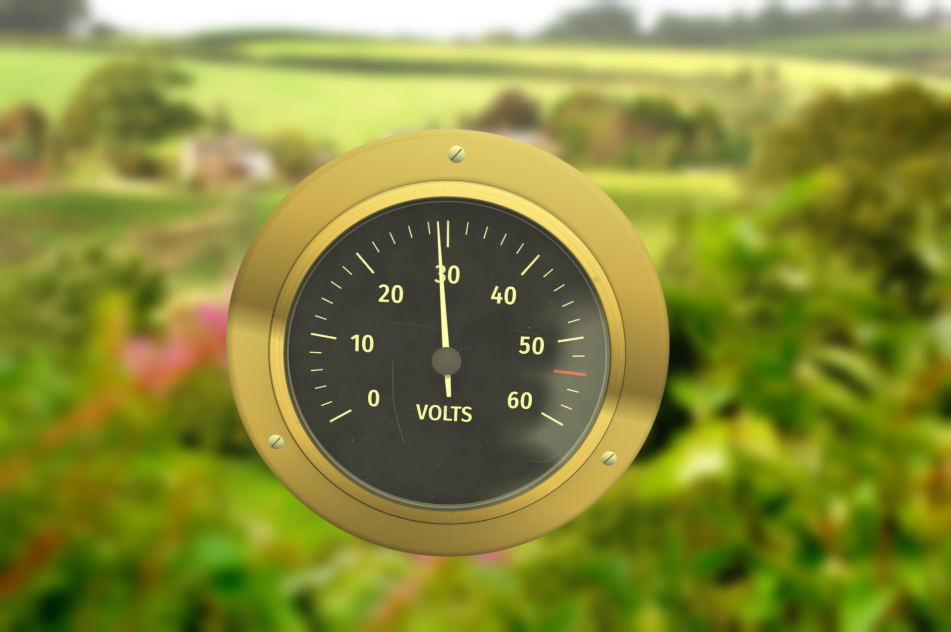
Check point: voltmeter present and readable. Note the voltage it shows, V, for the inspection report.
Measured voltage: 29 V
